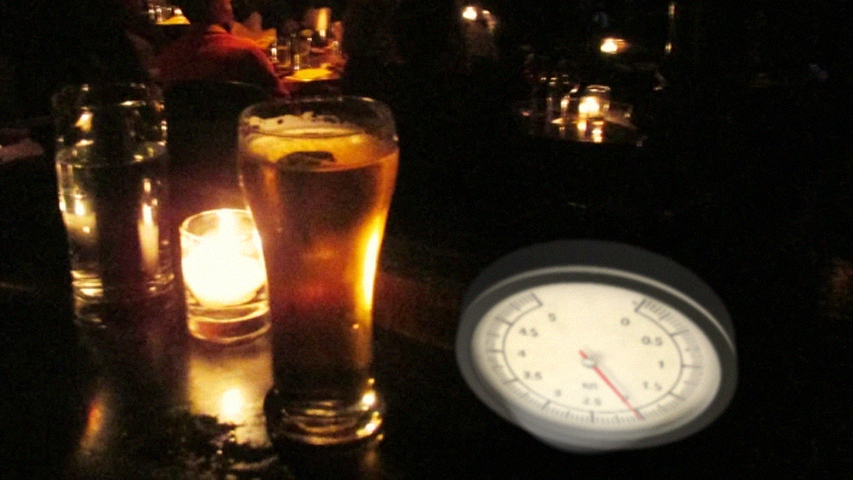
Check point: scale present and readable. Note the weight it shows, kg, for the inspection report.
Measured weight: 2 kg
